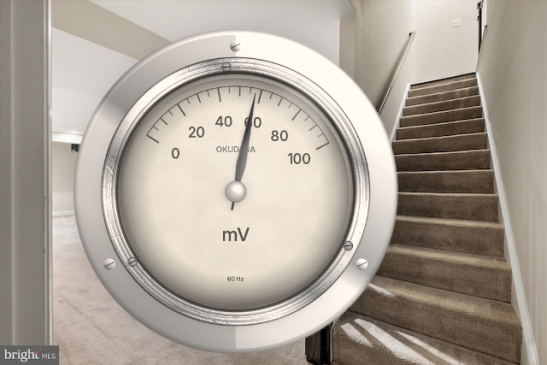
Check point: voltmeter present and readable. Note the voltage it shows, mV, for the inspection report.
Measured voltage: 57.5 mV
